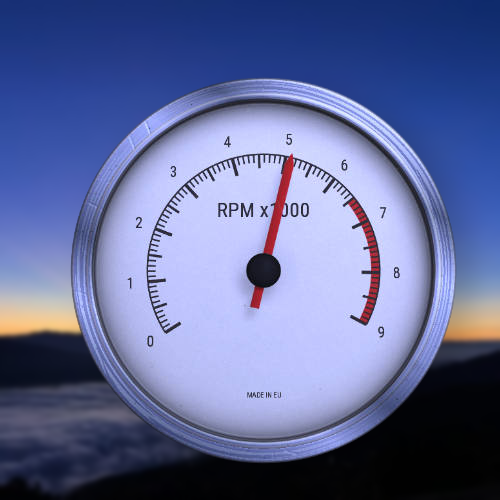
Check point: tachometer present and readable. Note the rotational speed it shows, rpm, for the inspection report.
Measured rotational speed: 5100 rpm
